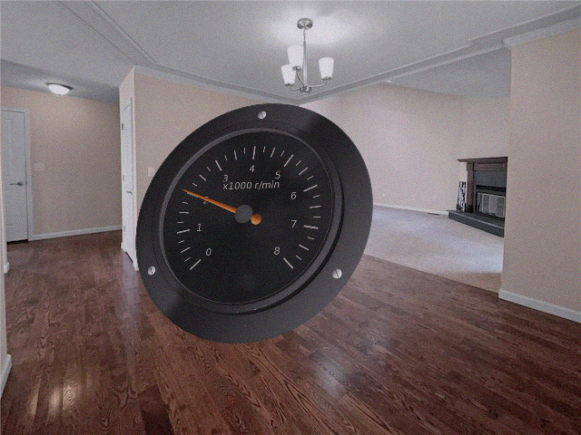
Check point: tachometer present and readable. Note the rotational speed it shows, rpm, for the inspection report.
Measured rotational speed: 2000 rpm
